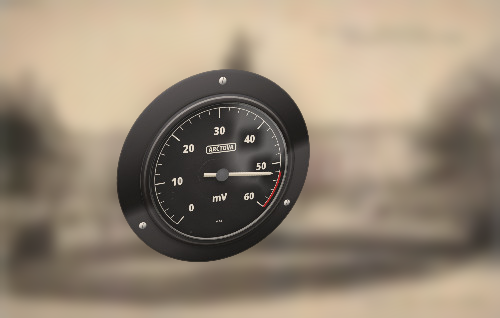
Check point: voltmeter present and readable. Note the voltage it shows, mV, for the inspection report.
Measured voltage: 52 mV
